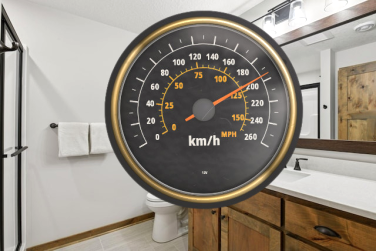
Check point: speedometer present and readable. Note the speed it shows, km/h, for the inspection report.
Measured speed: 195 km/h
